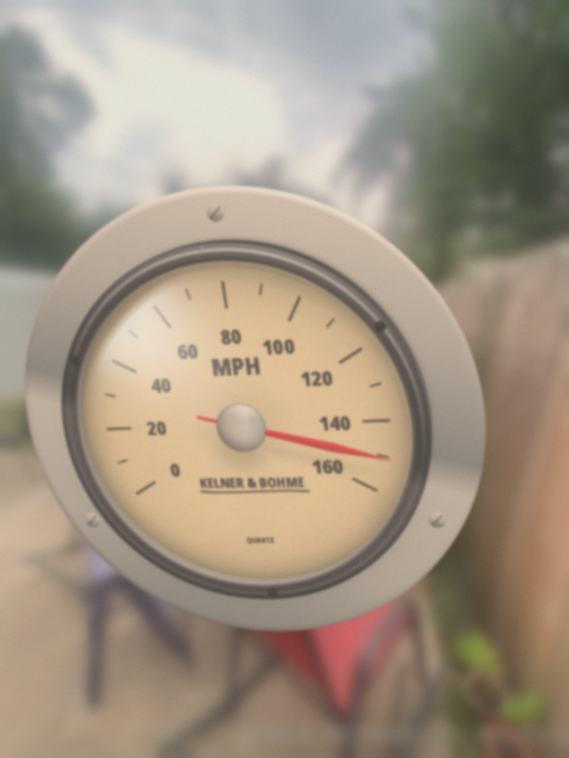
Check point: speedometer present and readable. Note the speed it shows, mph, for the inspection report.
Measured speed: 150 mph
